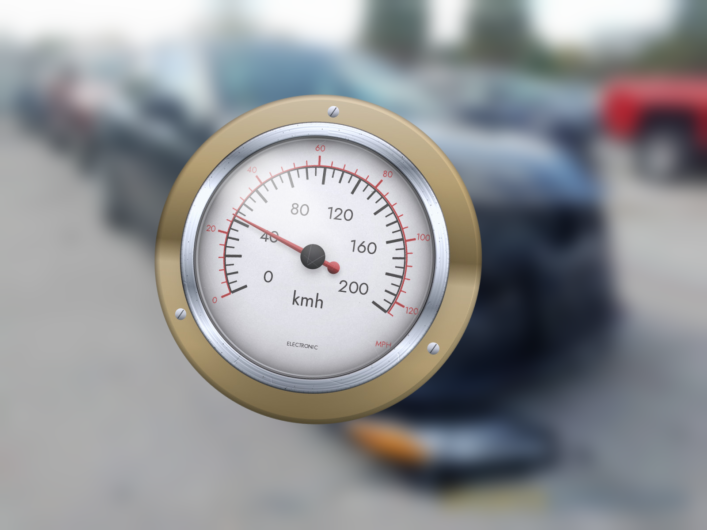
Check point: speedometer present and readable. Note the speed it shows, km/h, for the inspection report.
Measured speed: 42.5 km/h
